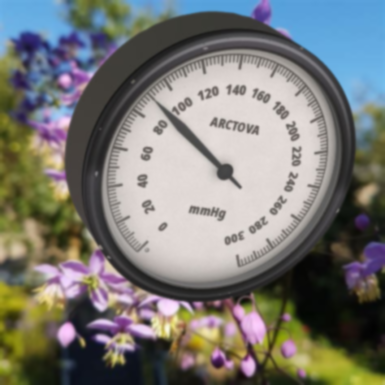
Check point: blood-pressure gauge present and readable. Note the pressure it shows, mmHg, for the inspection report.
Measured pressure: 90 mmHg
